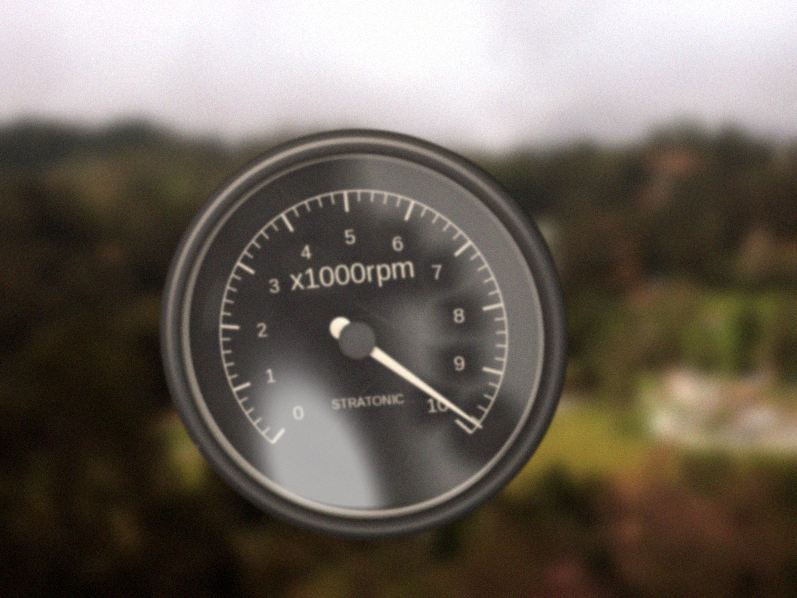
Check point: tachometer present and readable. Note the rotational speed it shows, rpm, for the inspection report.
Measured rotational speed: 9800 rpm
